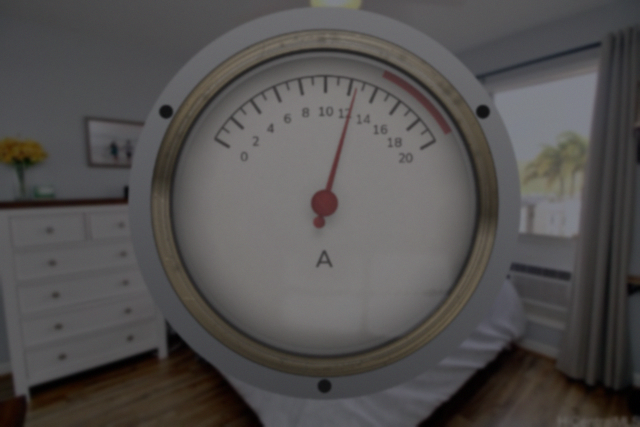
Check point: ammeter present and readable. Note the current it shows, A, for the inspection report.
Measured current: 12.5 A
